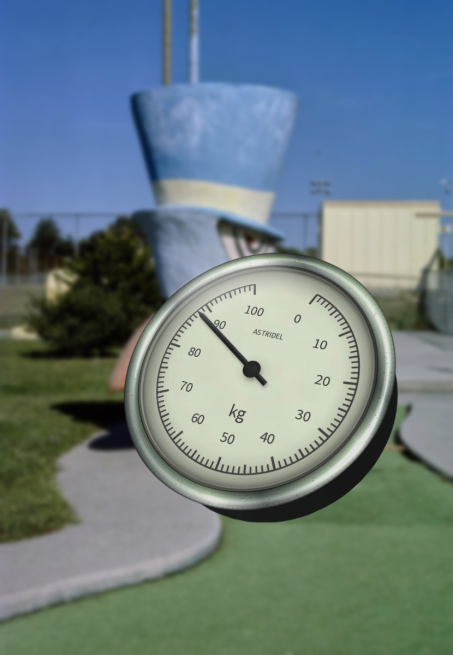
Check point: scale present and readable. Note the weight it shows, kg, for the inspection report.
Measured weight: 88 kg
